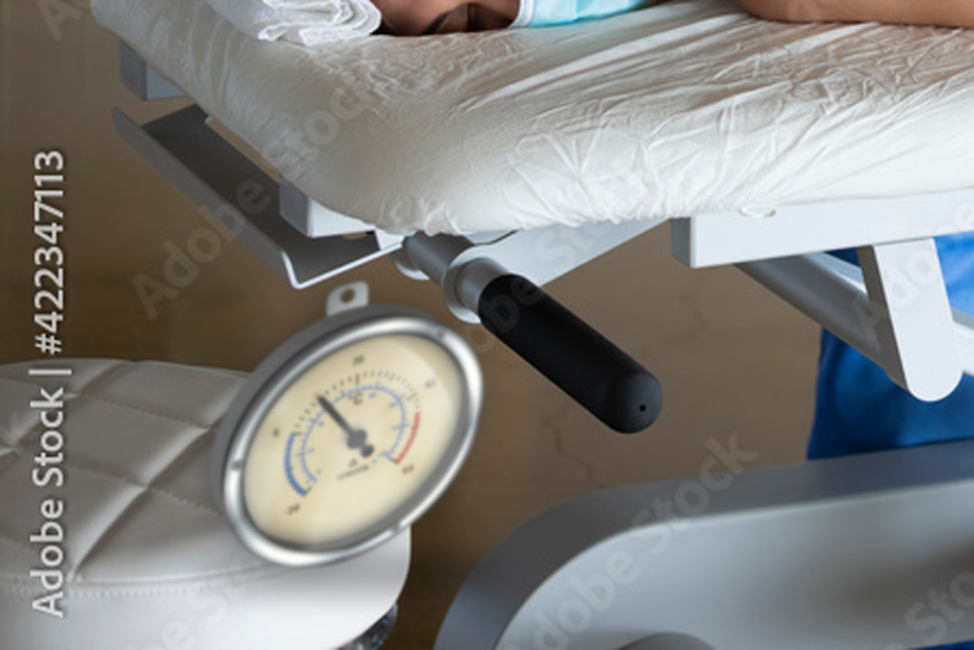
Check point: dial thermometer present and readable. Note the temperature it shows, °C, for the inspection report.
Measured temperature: 10 °C
